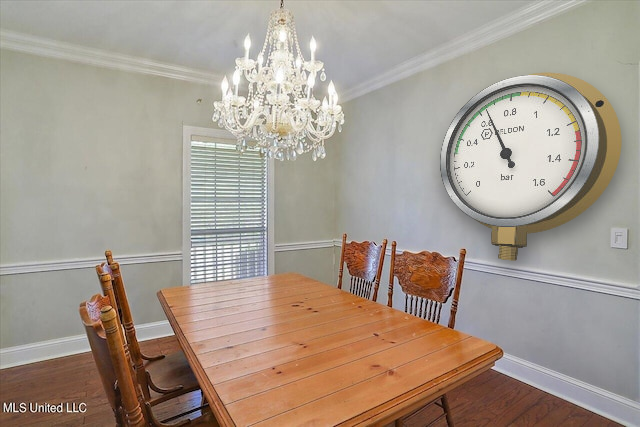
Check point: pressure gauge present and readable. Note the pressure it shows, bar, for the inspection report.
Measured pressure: 0.65 bar
